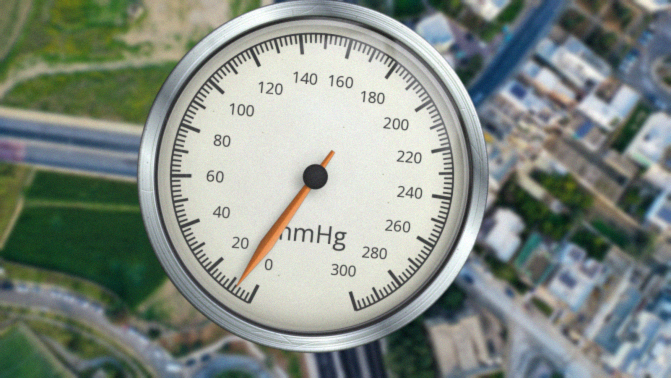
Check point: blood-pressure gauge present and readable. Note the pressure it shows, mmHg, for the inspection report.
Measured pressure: 8 mmHg
